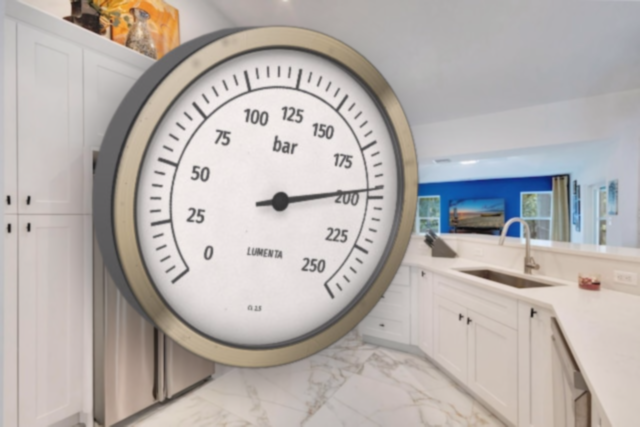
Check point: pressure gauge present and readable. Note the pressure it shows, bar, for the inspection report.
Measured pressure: 195 bar
